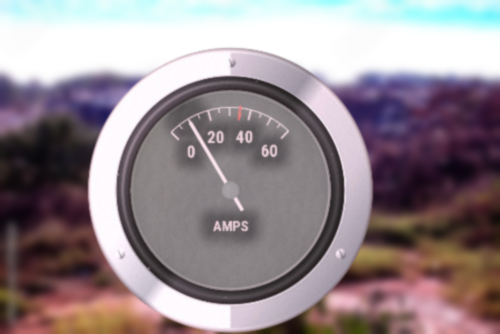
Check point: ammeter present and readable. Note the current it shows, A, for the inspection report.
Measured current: 10 A
